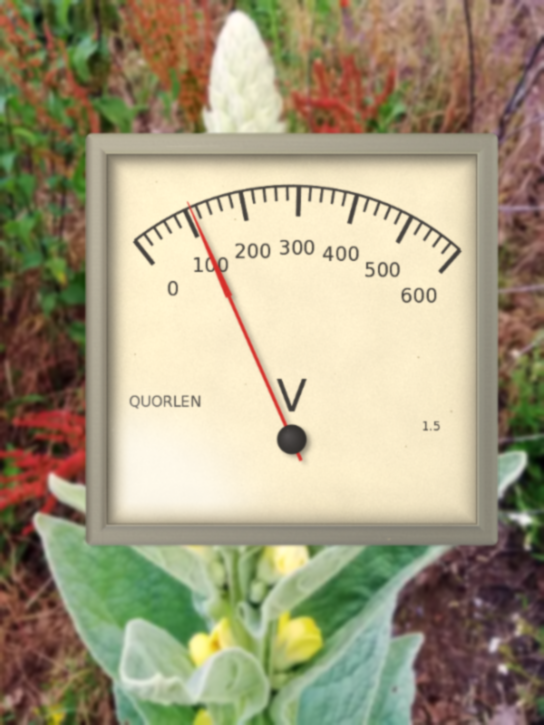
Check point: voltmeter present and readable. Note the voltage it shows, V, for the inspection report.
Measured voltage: 110 V
